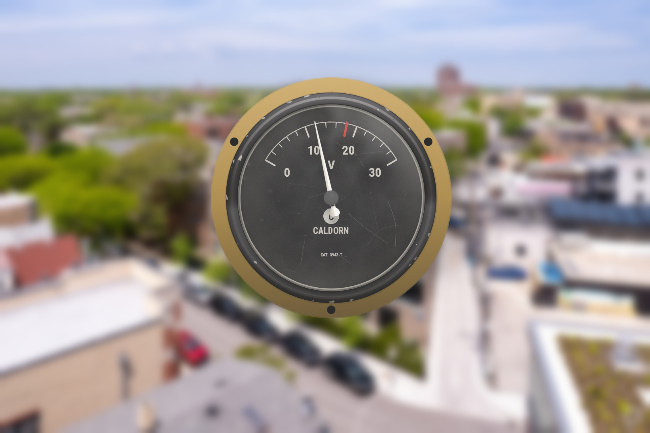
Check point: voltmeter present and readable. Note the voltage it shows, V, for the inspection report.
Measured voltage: 12 V
